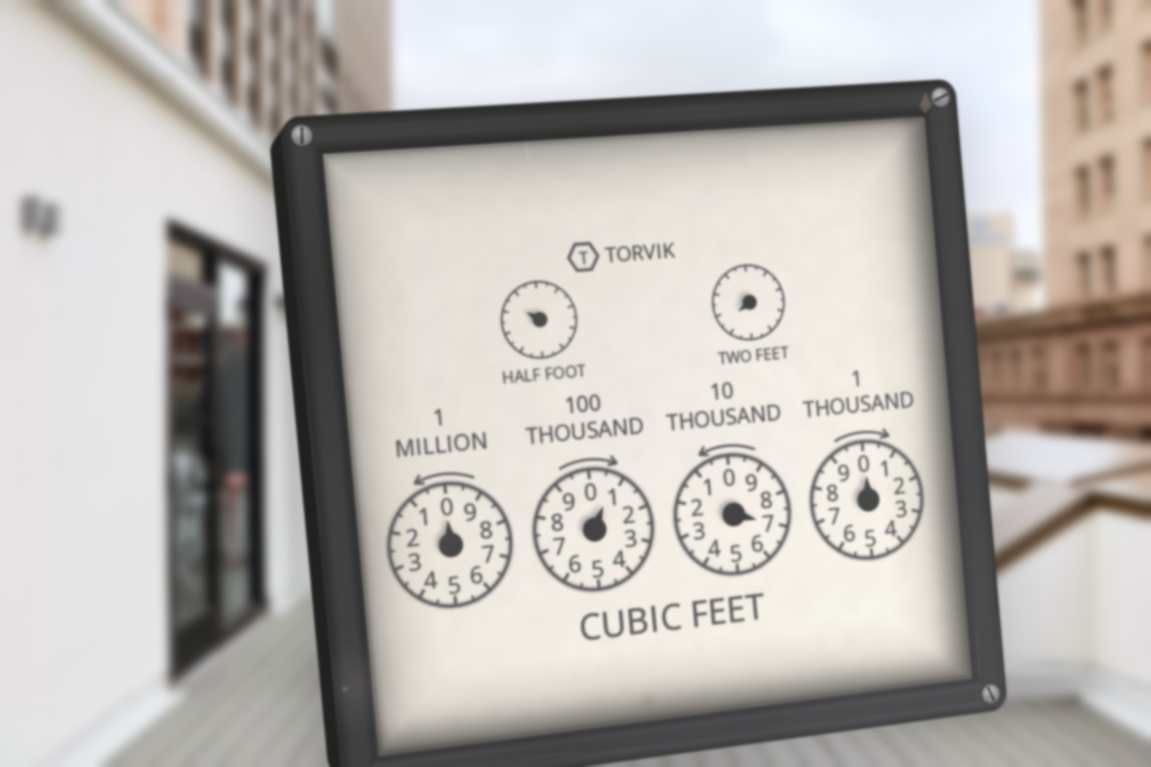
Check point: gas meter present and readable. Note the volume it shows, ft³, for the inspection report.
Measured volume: 7000 ft³
